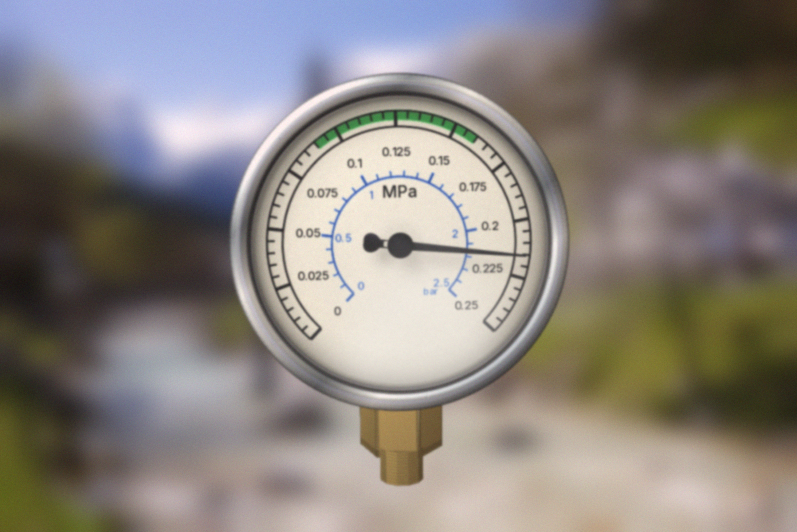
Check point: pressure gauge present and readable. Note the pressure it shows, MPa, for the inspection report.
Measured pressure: 0.215 MPa
